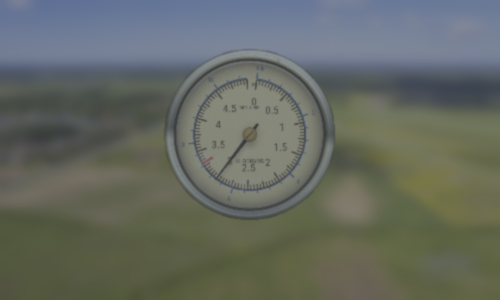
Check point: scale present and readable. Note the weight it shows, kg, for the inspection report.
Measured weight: 3 kg
